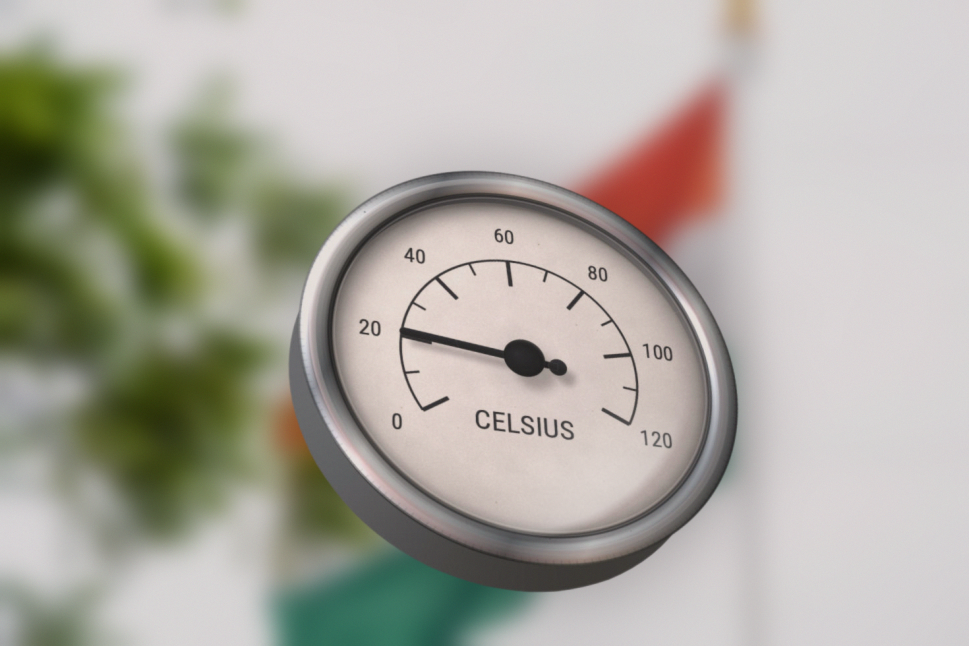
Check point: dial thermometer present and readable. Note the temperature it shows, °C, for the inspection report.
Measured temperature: 20 °C
